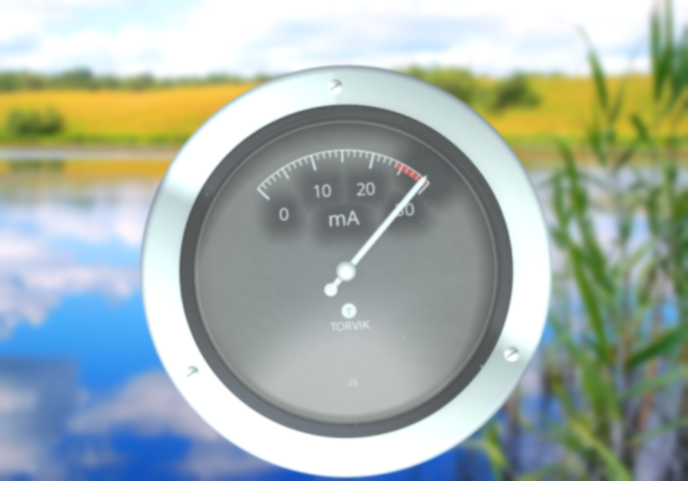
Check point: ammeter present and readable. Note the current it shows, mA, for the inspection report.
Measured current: 29 mA
